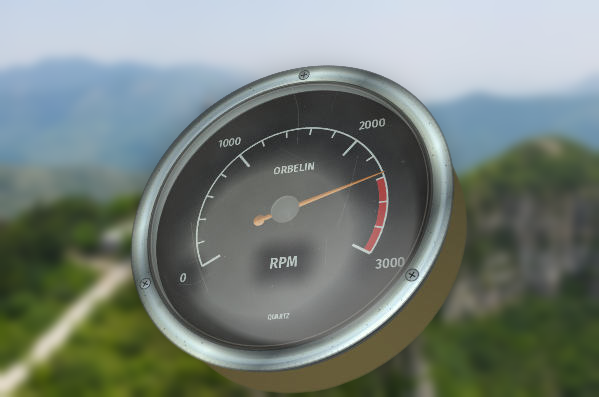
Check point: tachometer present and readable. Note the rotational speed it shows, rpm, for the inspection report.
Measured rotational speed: 2400 rpm
